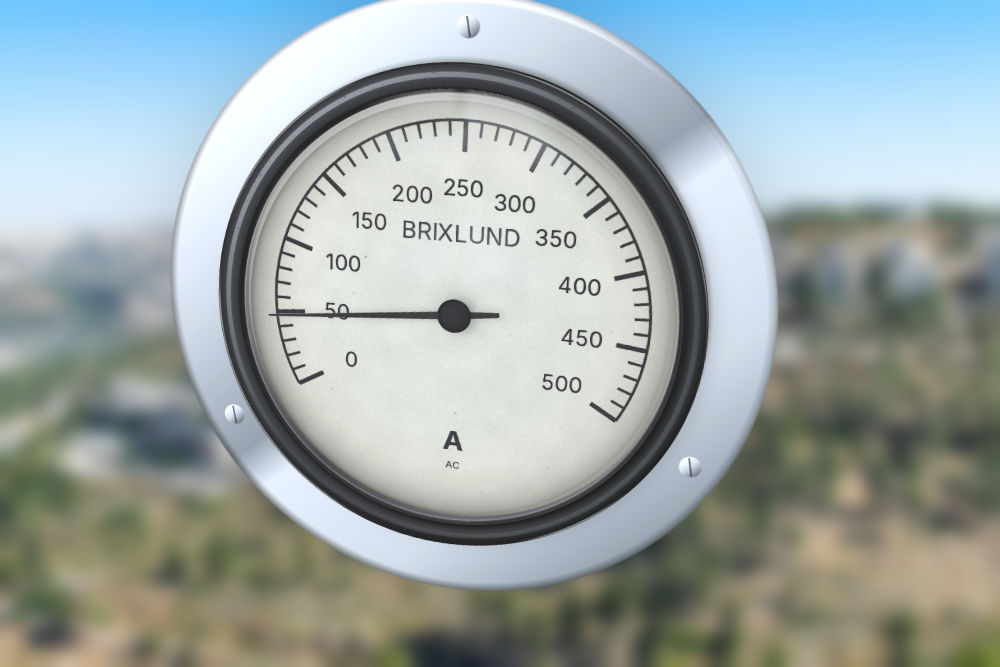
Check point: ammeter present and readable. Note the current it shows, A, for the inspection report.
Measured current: 50 A
